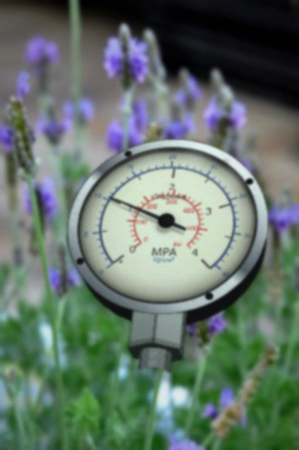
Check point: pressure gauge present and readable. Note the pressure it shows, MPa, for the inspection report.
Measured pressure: 1 MPa
